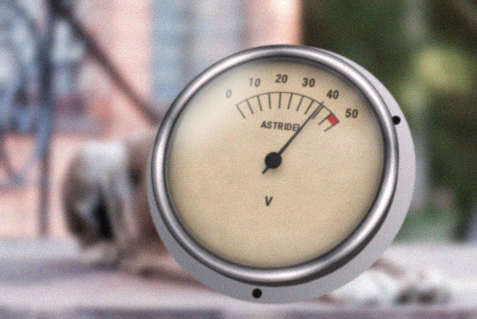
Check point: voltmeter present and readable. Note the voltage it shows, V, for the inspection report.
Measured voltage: 40 V
